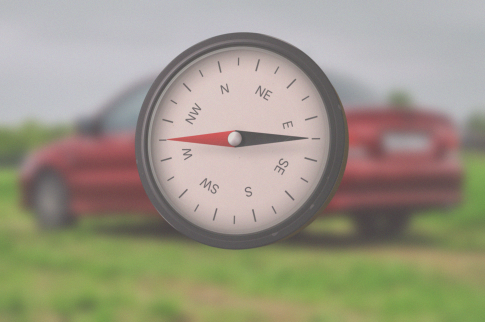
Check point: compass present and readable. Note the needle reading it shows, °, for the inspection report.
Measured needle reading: 285 °
